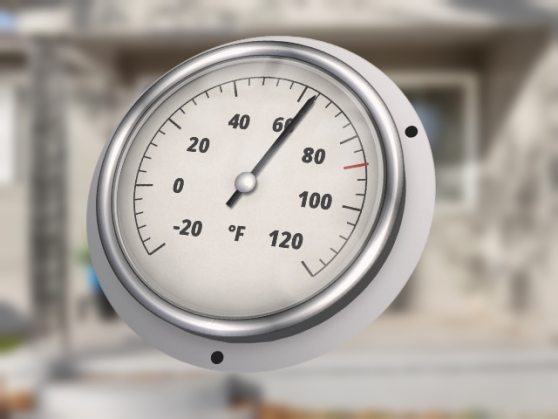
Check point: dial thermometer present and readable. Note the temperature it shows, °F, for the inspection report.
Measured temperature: 64 °F
